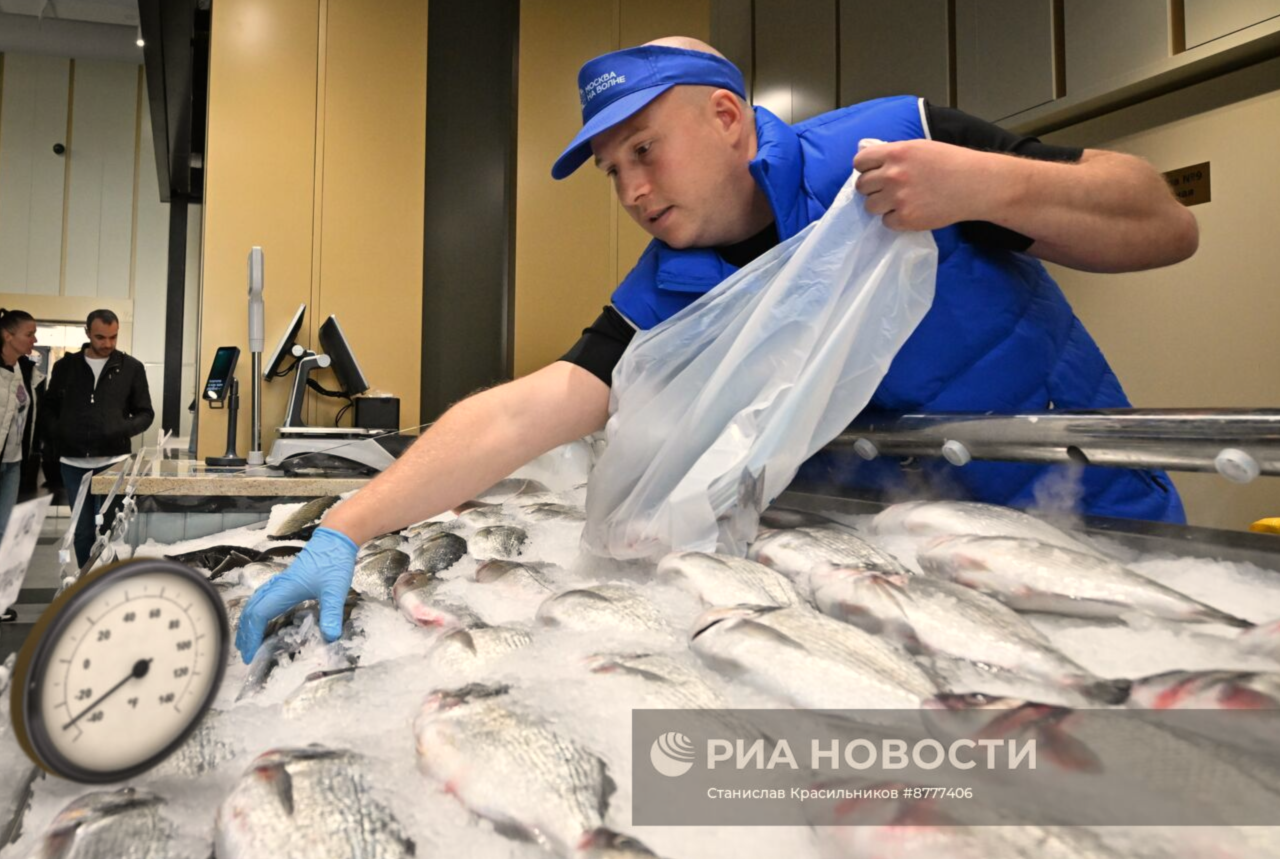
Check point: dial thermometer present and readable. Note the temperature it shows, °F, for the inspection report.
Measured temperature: -30 °F
